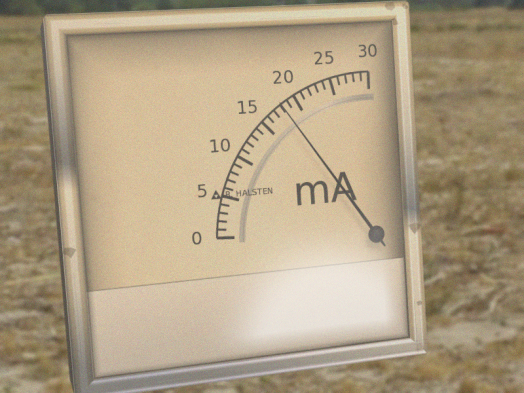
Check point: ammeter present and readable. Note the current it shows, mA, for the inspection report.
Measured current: 18 mA
